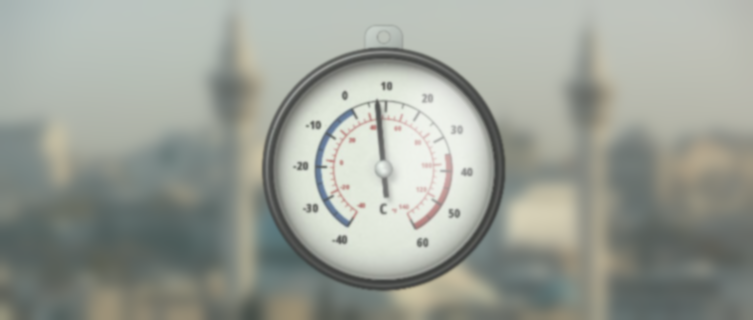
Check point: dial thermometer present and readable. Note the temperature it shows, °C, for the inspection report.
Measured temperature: 7.5 °C
